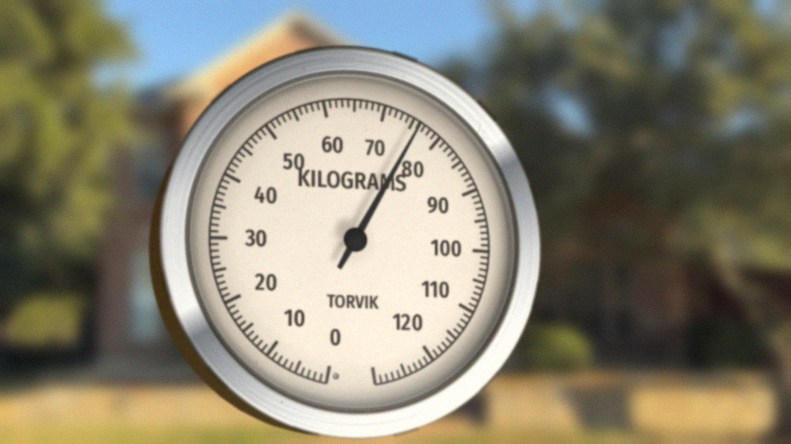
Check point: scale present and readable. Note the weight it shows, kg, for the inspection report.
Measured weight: 76 kg
